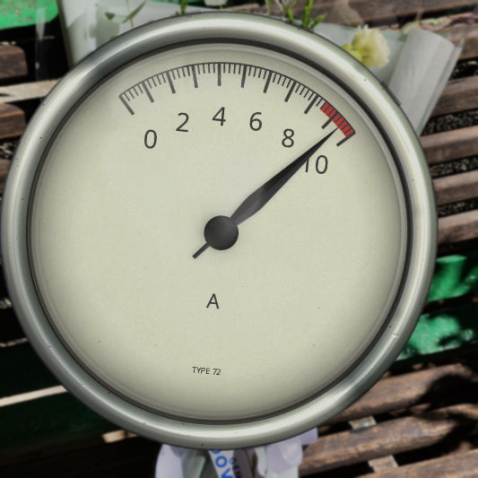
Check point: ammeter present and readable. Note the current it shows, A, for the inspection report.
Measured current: 9.4 A
